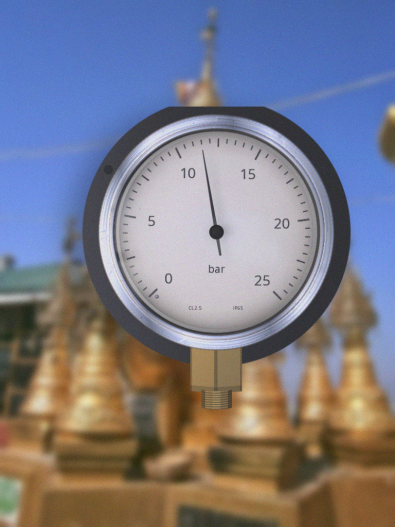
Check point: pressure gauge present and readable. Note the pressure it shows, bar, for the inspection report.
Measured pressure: 11.5 bar
